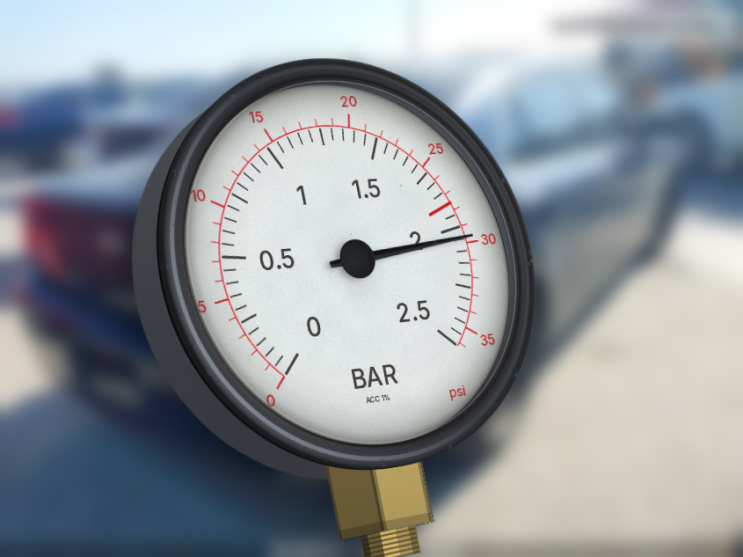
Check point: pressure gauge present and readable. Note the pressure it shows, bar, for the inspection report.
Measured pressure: 2.05 bar
